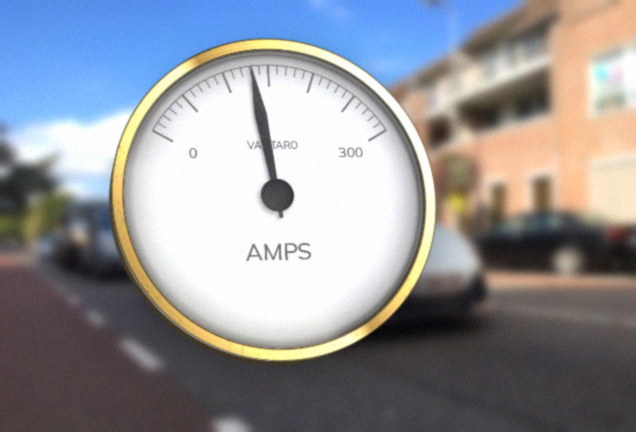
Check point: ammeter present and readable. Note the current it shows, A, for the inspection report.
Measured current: 130 A
